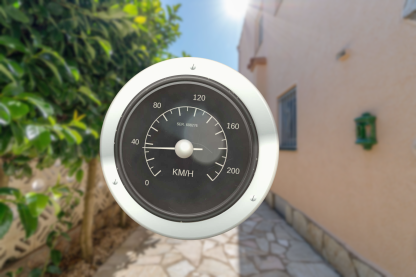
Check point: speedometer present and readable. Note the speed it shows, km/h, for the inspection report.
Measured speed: 35 km/h
